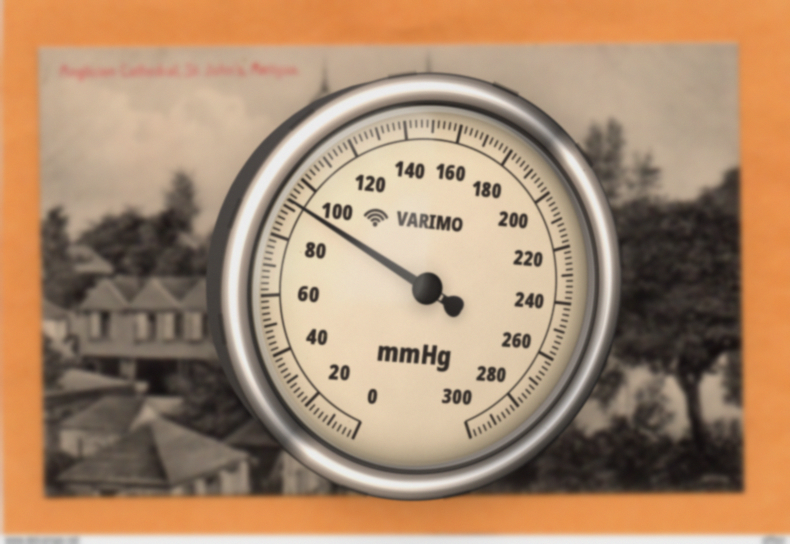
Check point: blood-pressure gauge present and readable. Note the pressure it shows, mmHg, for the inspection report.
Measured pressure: 92 mmHg
